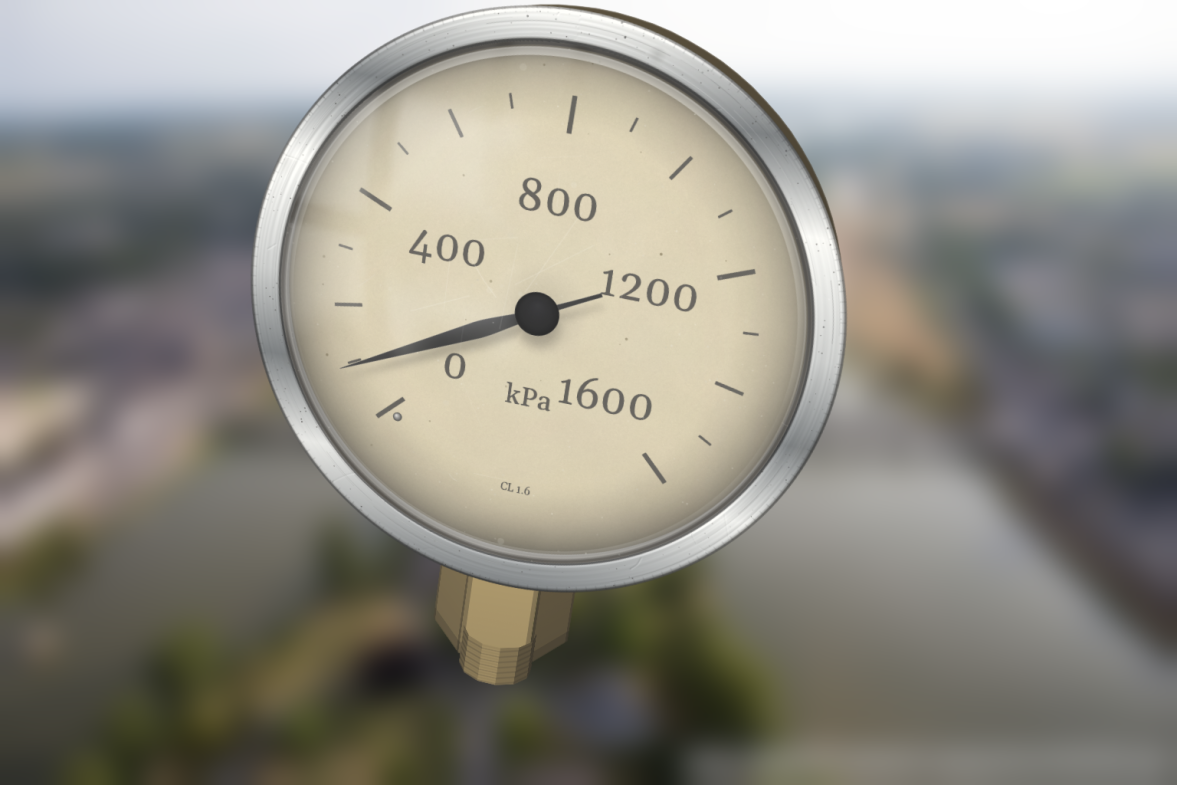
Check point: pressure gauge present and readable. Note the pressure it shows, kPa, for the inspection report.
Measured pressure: 100 kPa
